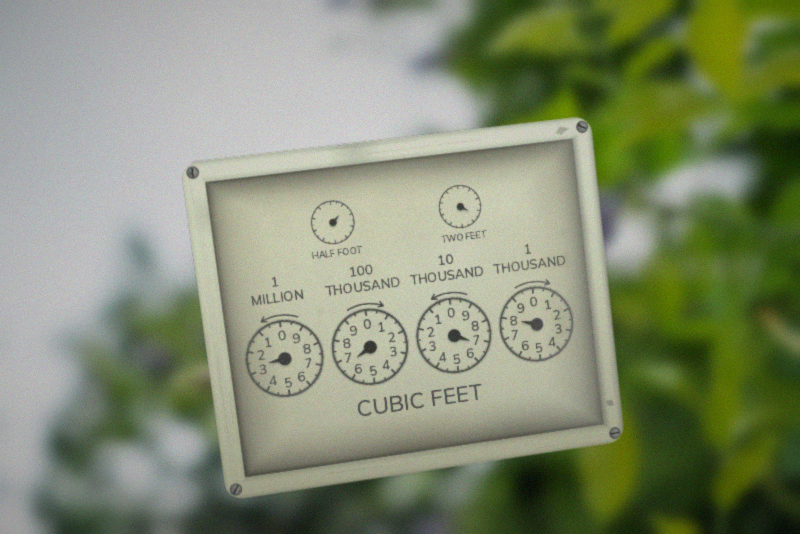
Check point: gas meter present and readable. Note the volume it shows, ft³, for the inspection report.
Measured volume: 266800 ft³
